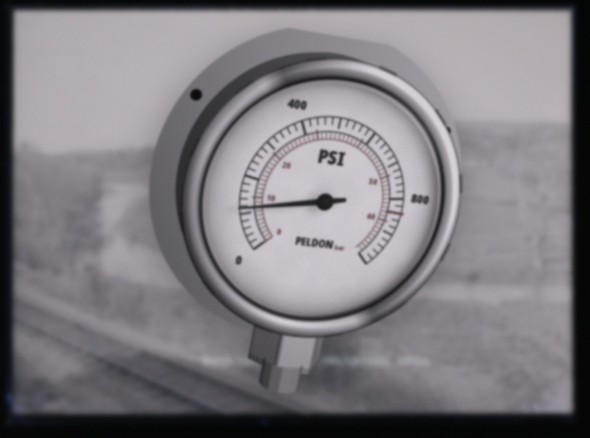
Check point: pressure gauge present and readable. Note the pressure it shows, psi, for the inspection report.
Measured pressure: 120 psi
